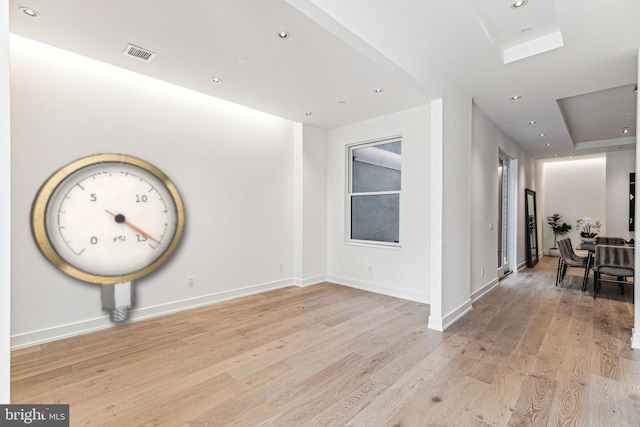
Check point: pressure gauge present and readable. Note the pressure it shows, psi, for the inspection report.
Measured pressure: 14.5 psi
